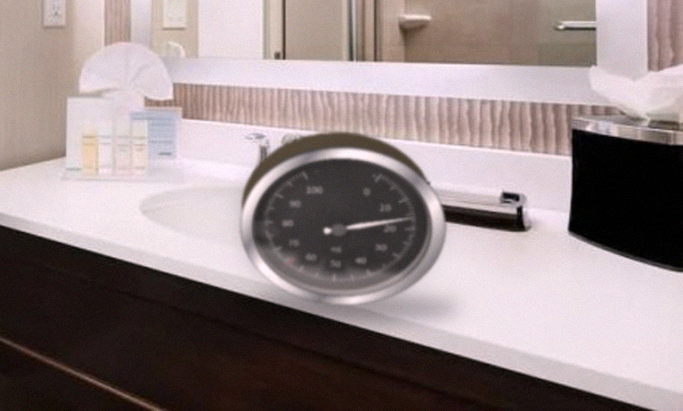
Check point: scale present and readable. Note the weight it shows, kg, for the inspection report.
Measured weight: 15 kg
